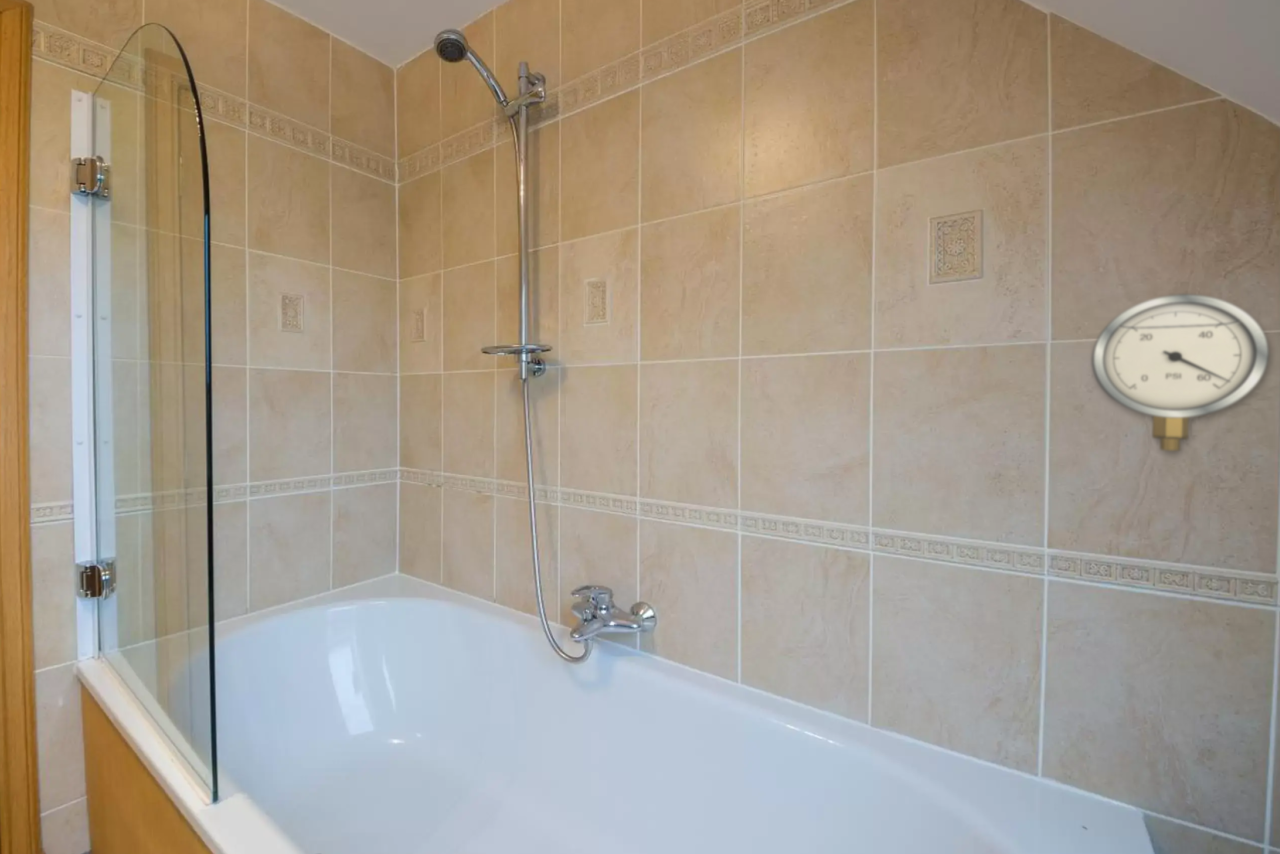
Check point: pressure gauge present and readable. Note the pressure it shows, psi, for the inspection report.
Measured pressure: 57.5 psi
